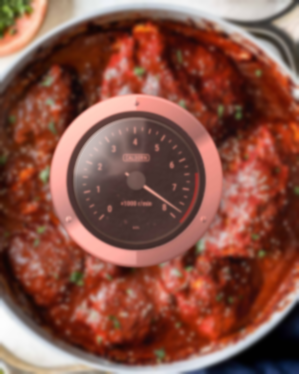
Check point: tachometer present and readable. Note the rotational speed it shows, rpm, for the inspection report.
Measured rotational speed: 7750 rpm
